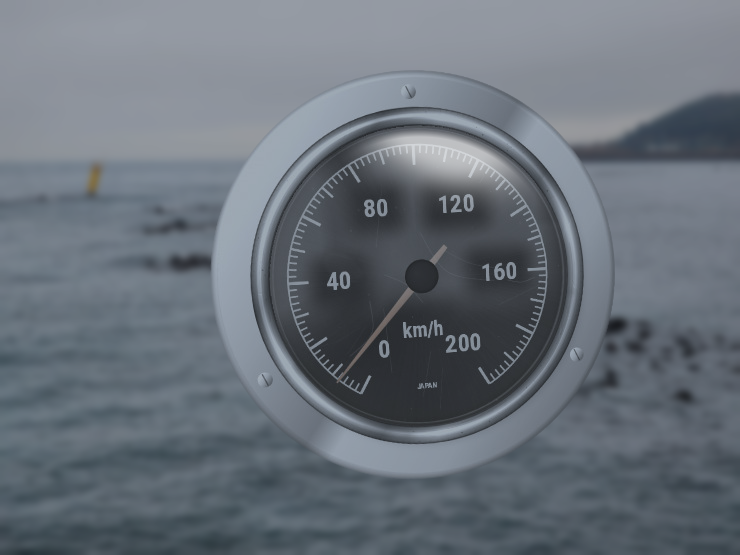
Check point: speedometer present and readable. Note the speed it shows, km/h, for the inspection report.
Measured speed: 8 km/h
